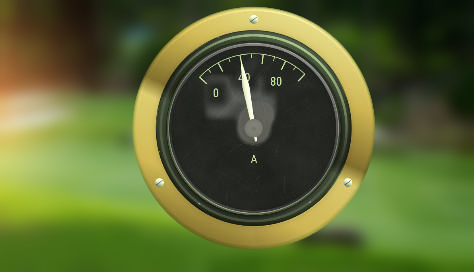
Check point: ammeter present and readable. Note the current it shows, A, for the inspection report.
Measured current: 40 A
